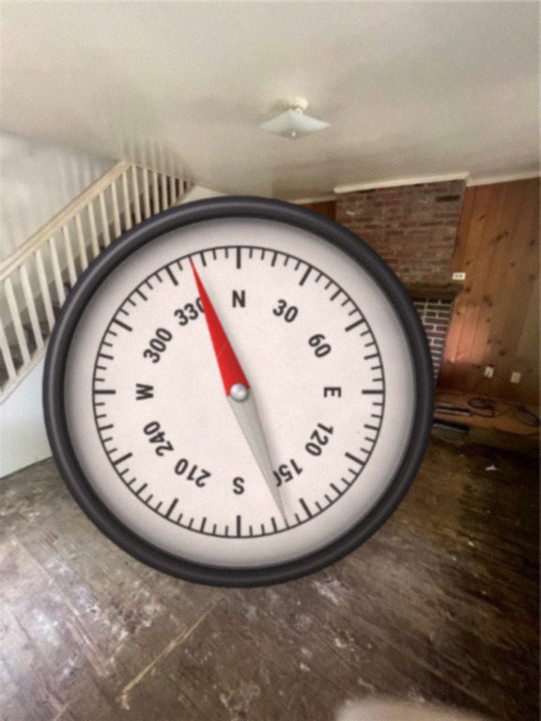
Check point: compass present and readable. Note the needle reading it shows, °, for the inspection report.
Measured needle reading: 340 °
